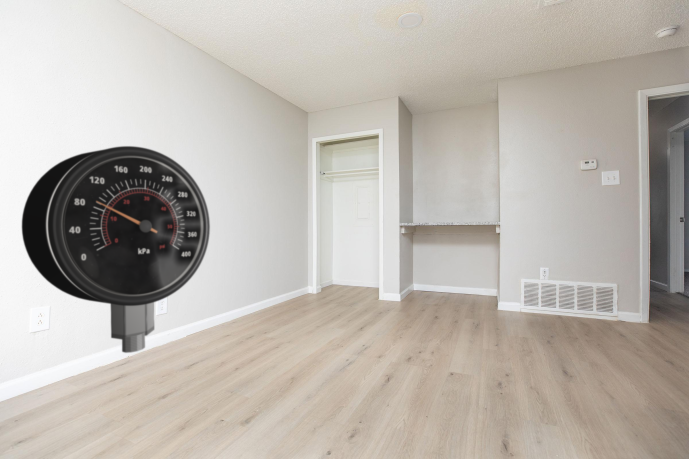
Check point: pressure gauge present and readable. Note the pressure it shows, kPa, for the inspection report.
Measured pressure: 90 kPa
